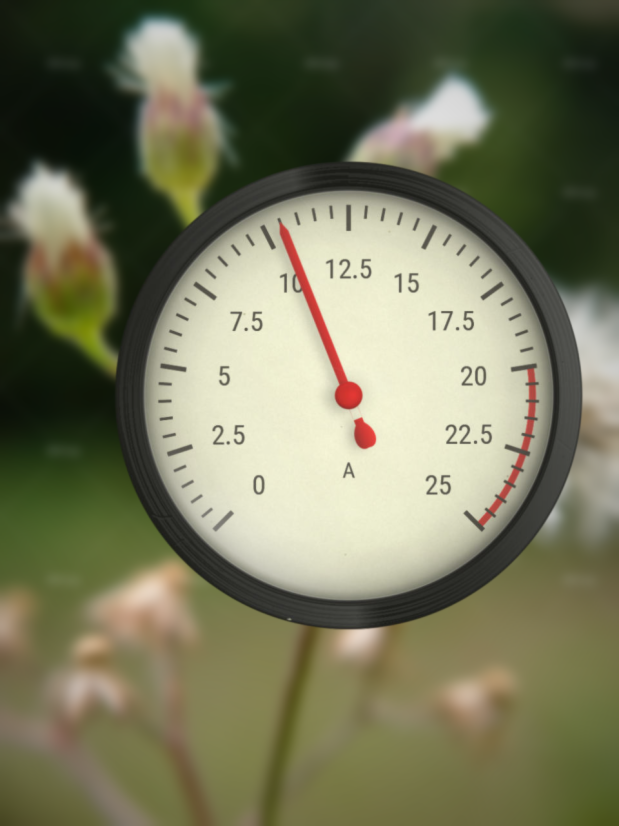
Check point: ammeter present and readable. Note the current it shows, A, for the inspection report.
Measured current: 10.5 A
